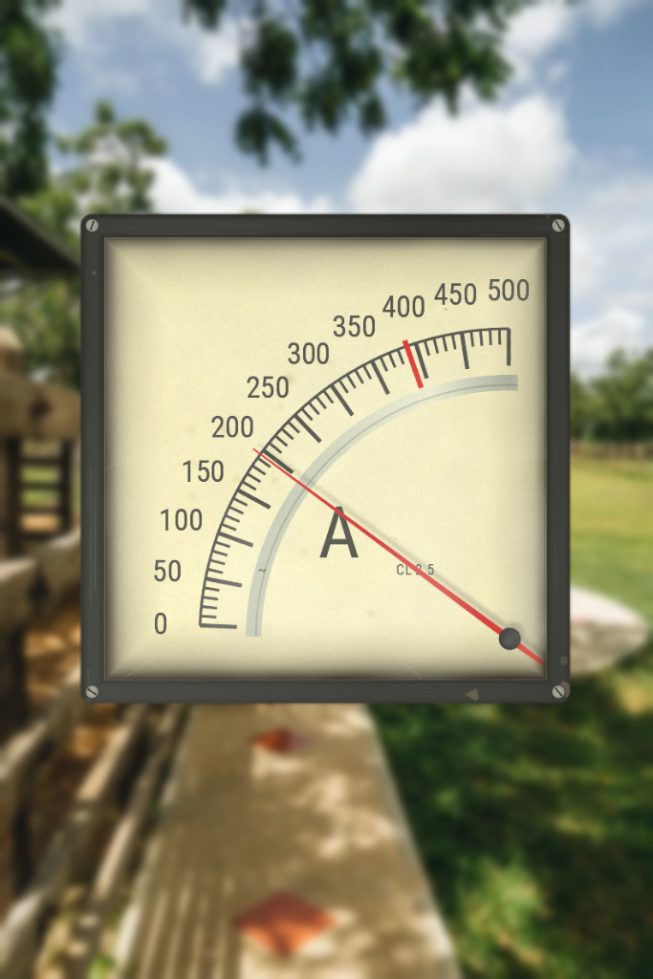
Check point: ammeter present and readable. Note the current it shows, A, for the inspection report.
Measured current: 195 A
